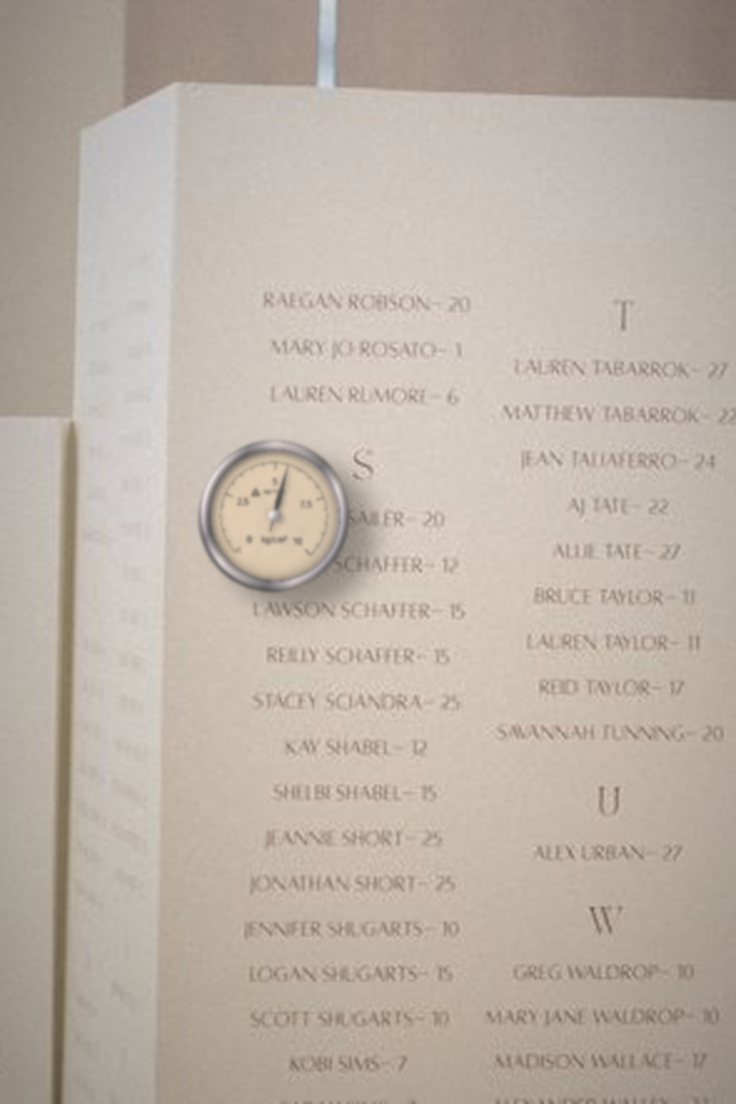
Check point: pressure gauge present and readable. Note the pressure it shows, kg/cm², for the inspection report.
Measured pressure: 5.5 kg/cm²
